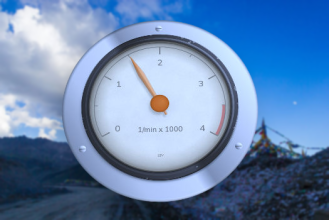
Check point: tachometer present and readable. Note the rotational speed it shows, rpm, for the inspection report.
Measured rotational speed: 1500 rpm
